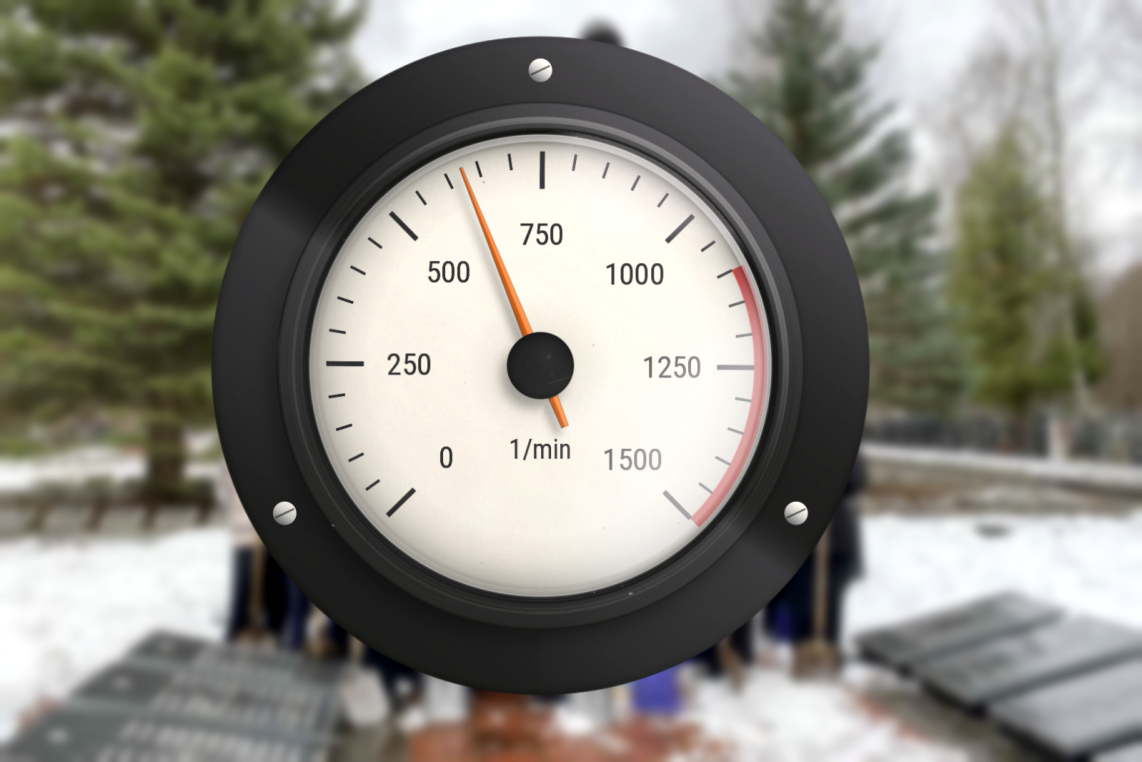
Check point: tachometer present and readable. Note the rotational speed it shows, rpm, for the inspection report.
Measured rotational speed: 625 rpm
